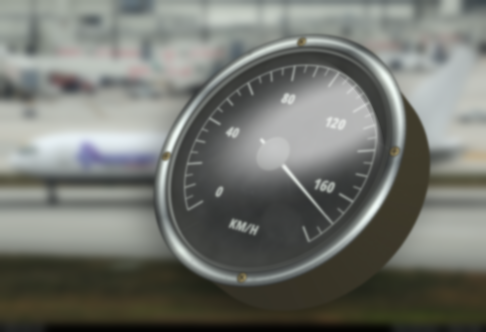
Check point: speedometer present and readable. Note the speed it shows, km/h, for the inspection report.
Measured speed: 170 km/h
